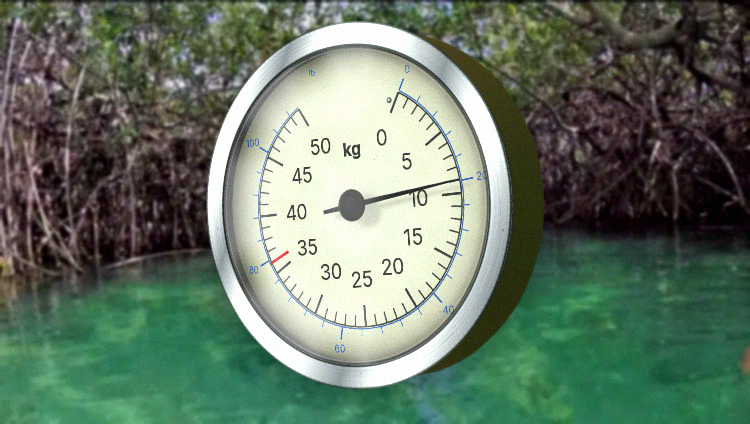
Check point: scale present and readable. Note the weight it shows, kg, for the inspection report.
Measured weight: 9 kg
